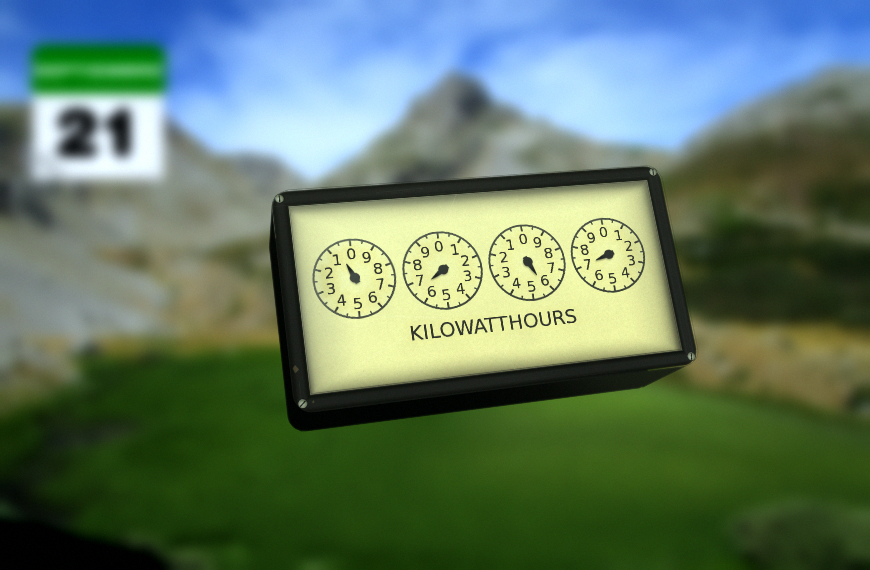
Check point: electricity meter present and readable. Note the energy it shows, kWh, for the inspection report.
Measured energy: 657 kWh
